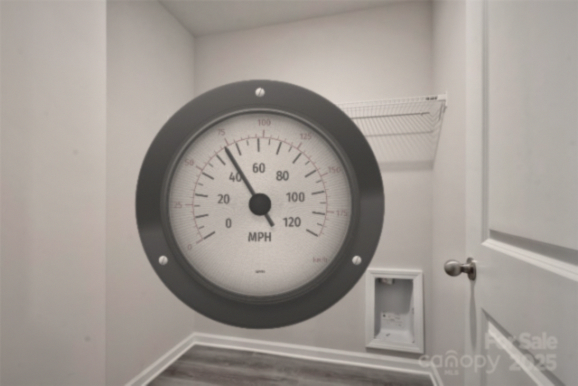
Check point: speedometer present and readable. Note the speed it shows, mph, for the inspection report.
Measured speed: 45 mph
